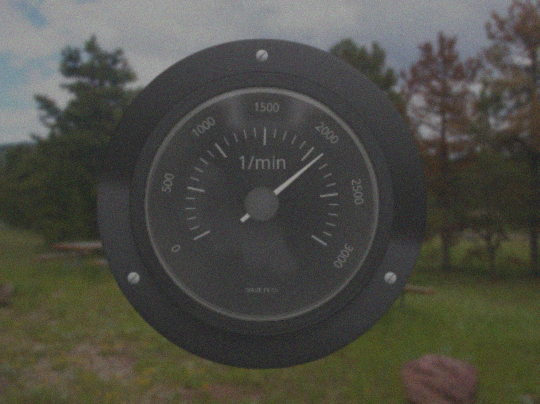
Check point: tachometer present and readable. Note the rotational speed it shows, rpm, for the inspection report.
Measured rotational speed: 2100 rpm
